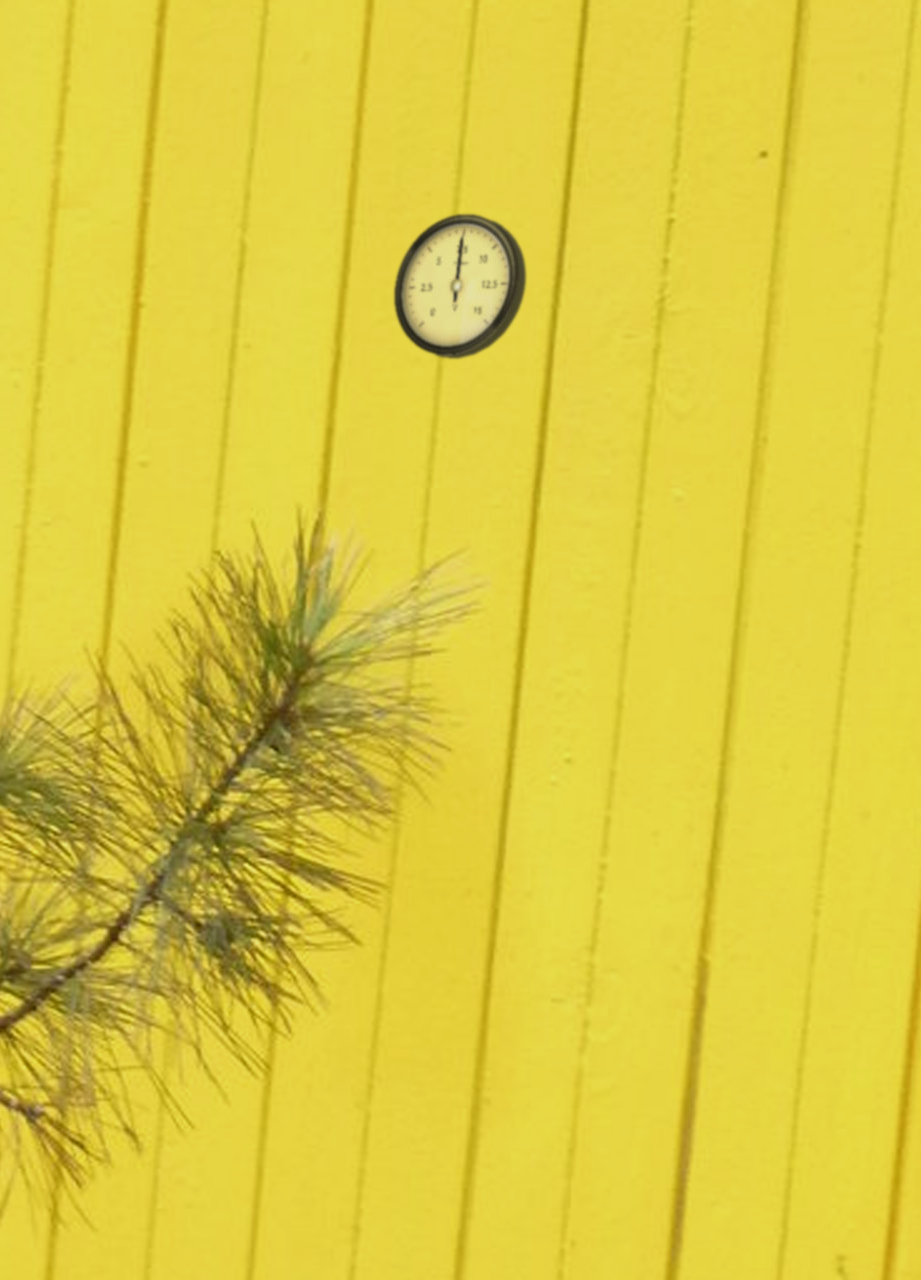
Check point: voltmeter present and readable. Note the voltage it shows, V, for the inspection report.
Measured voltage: 7.5 V
